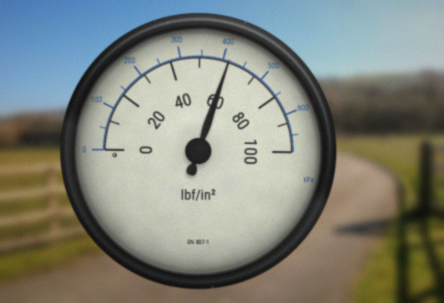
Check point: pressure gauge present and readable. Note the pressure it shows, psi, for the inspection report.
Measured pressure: 60 psi
